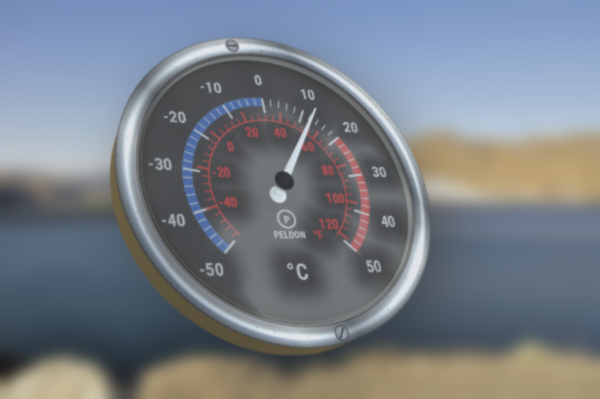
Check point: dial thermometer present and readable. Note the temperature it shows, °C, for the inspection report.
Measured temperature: 12 °C
